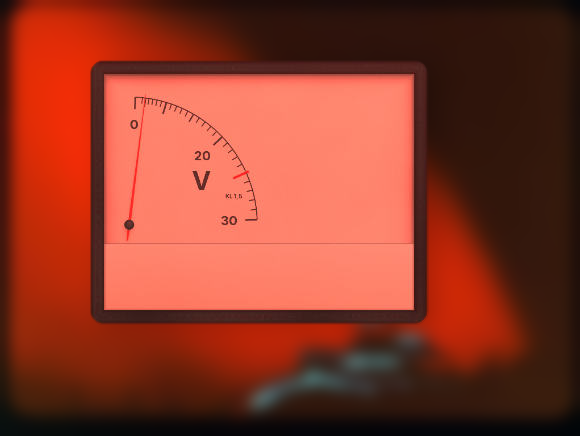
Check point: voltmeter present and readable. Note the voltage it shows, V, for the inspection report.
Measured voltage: 5 V
